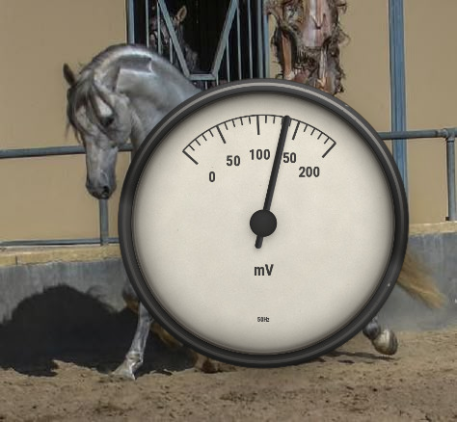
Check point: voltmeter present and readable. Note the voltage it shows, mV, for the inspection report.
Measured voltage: 135 mV
